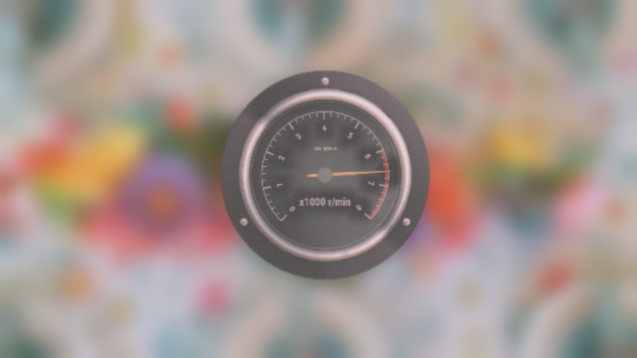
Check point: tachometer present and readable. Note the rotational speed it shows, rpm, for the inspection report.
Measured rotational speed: 6600 rpm
